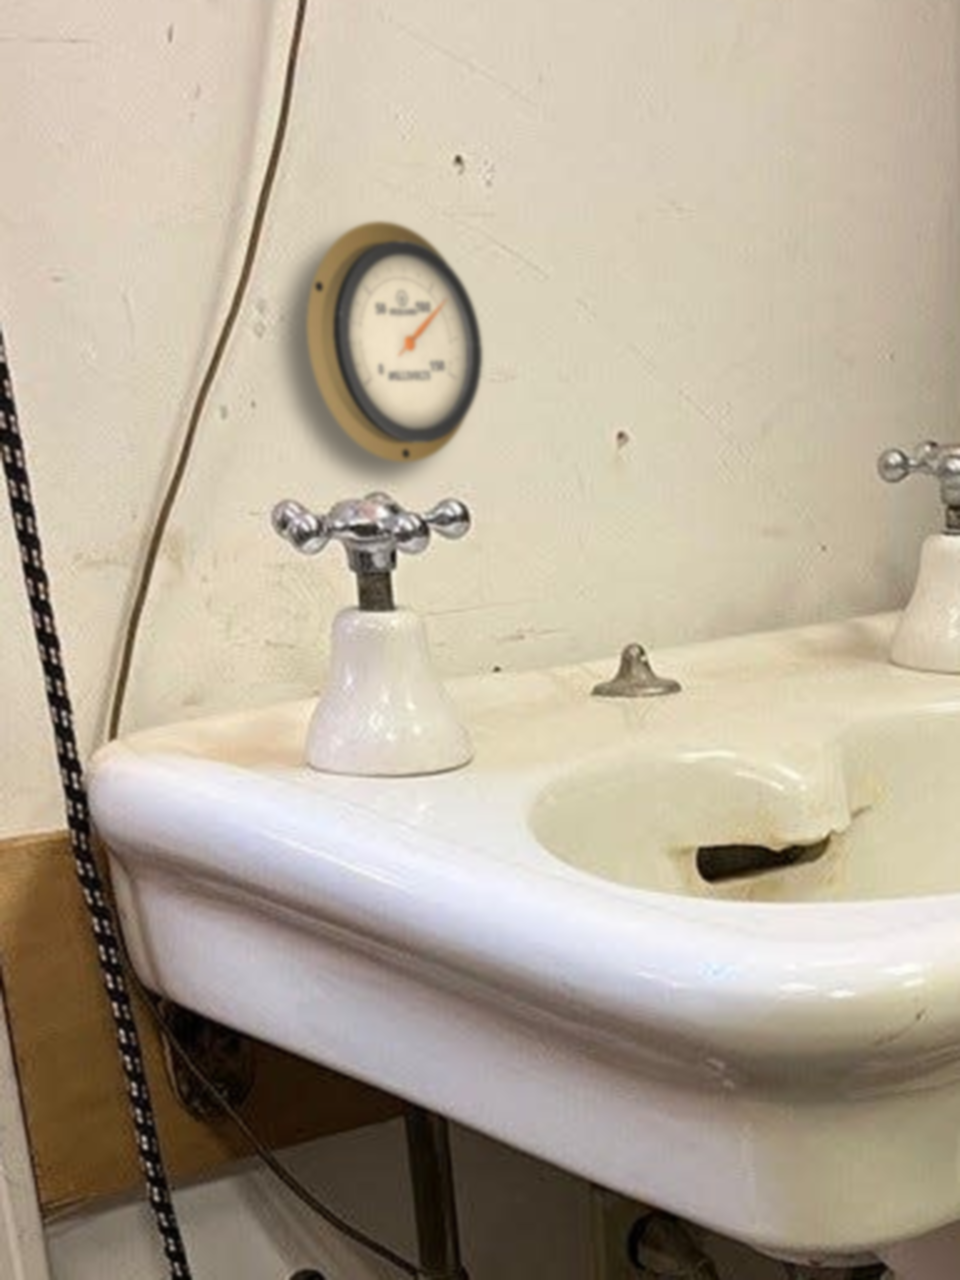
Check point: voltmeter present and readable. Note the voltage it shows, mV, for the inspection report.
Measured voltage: 110 mV
